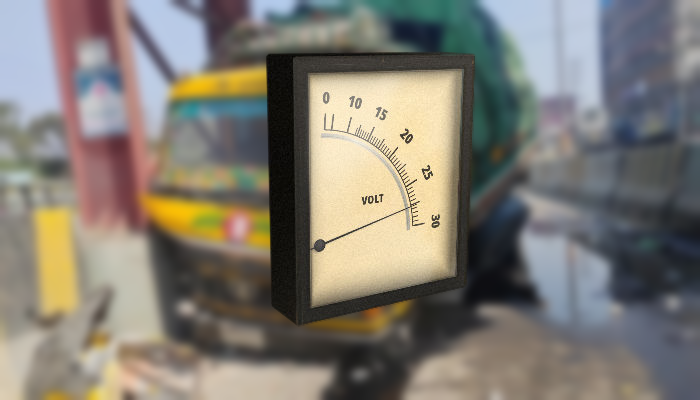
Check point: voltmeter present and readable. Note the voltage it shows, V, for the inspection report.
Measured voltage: 27.5 V
